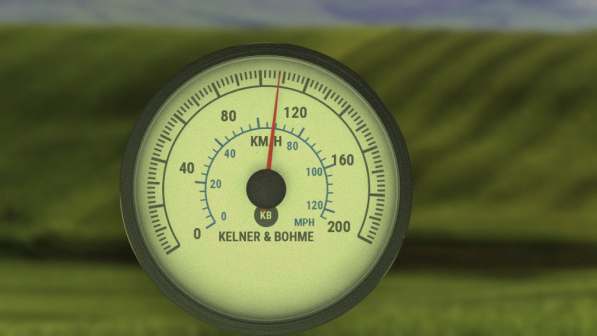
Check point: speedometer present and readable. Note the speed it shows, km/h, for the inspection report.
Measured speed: 108 km/h
